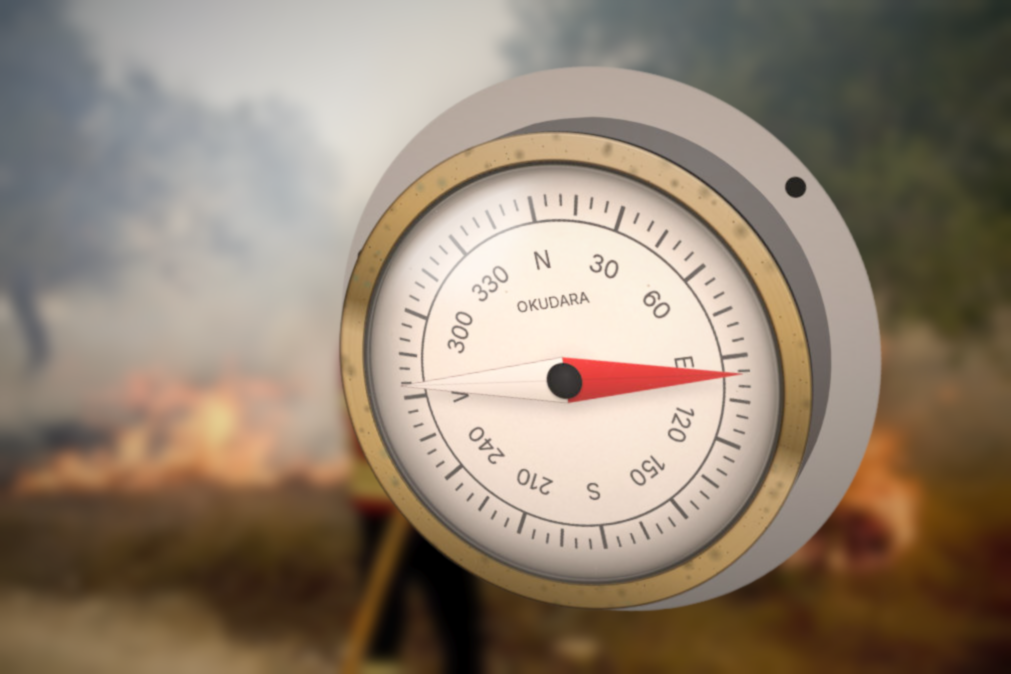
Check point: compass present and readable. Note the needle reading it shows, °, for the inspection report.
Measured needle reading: 95 °
